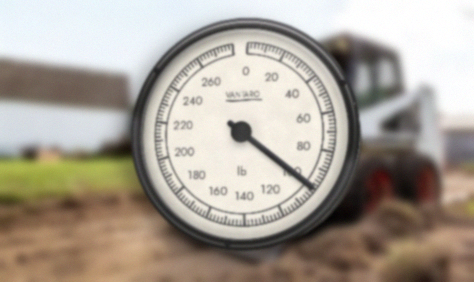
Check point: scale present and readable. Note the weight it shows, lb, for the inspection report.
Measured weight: 100 lb
